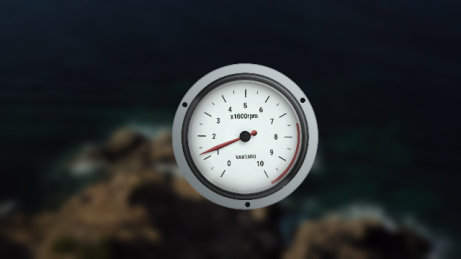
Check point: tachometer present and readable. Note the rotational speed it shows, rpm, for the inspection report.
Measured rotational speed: 1250 rpm
